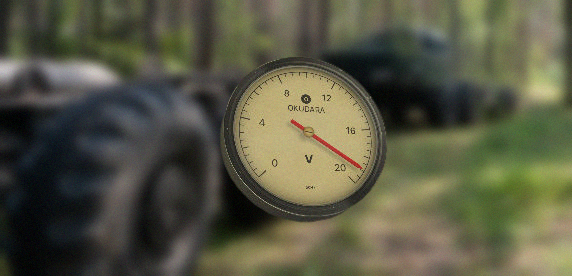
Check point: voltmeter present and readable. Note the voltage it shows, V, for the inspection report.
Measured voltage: 19 V
